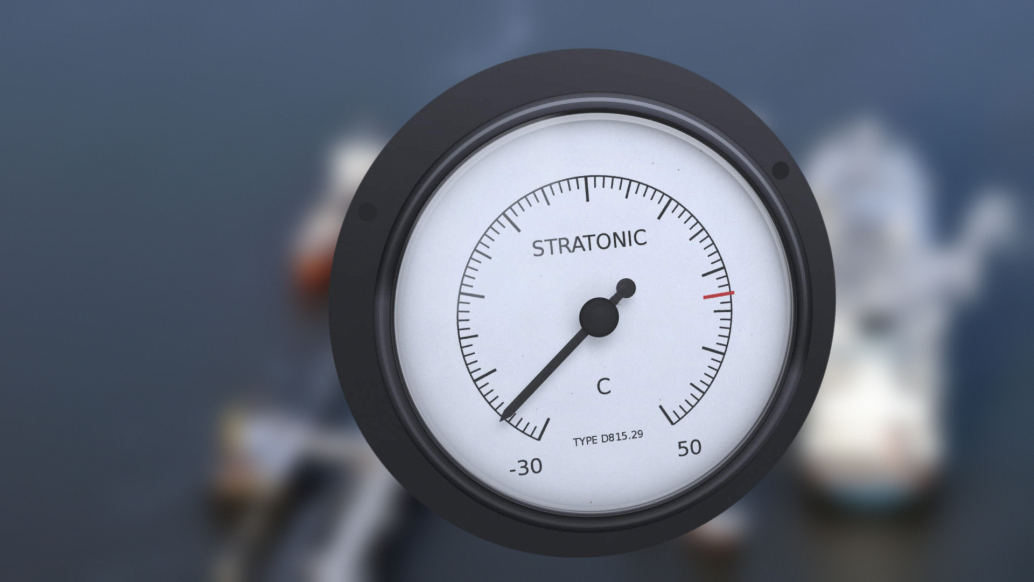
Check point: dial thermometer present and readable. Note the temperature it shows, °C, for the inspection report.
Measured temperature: -25 °C
